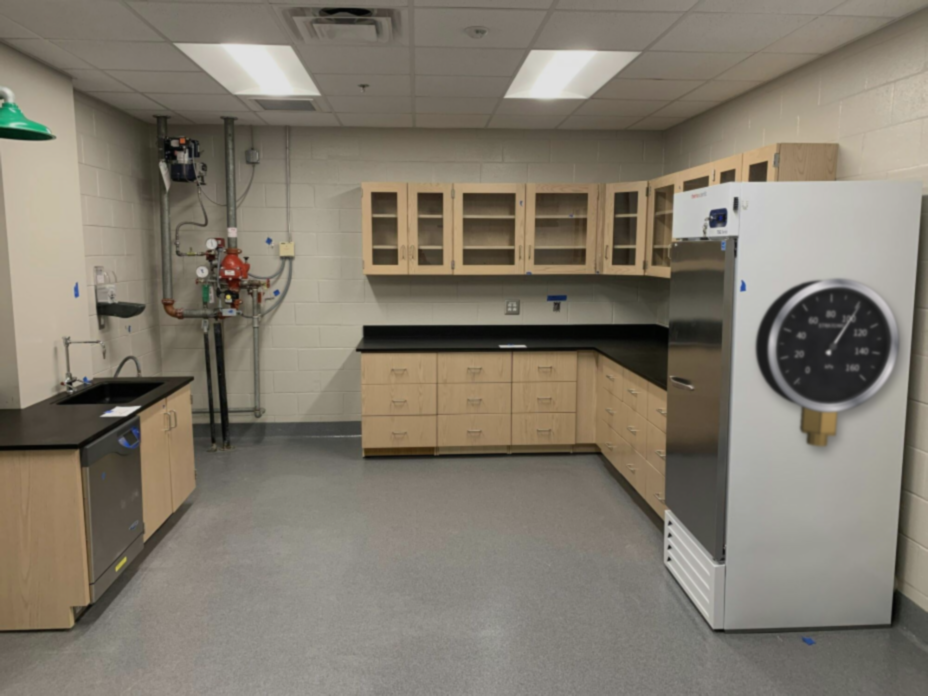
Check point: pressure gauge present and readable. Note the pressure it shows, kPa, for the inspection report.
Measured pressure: 100 kPa
